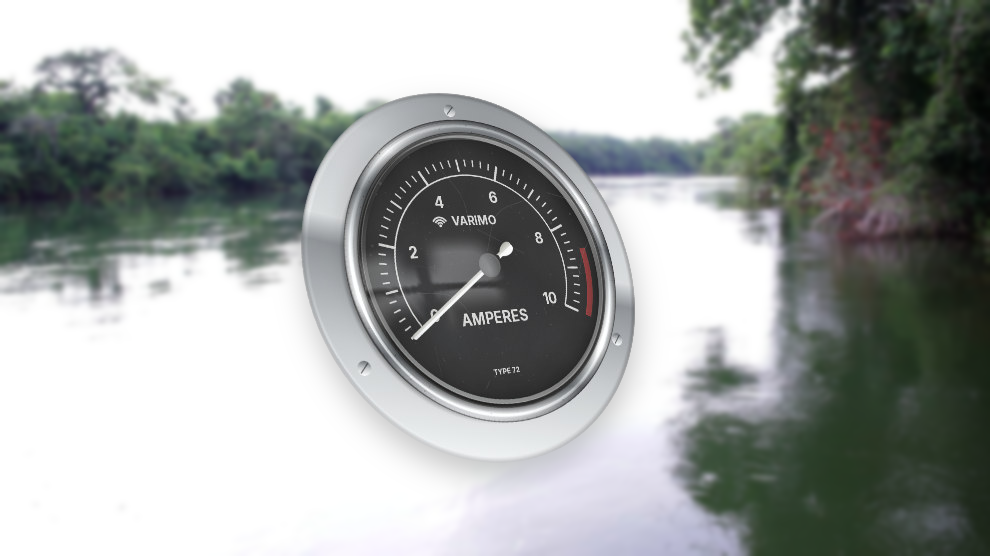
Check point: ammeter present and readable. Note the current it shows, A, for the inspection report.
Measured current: 0 A
